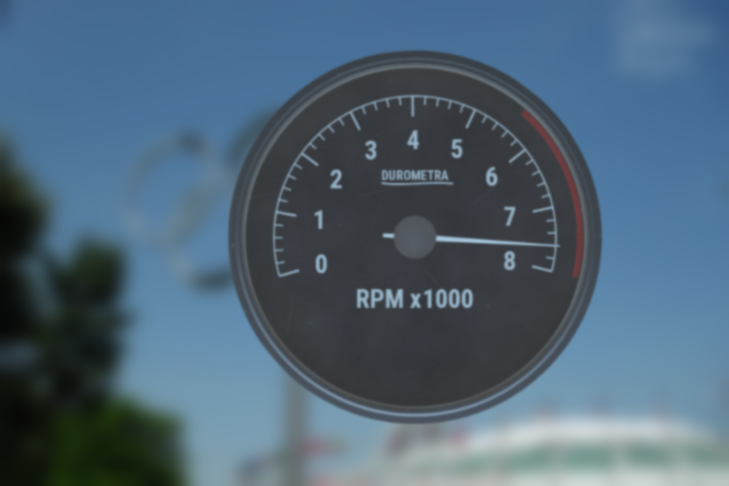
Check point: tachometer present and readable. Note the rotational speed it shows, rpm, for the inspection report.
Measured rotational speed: 7600 rpm
